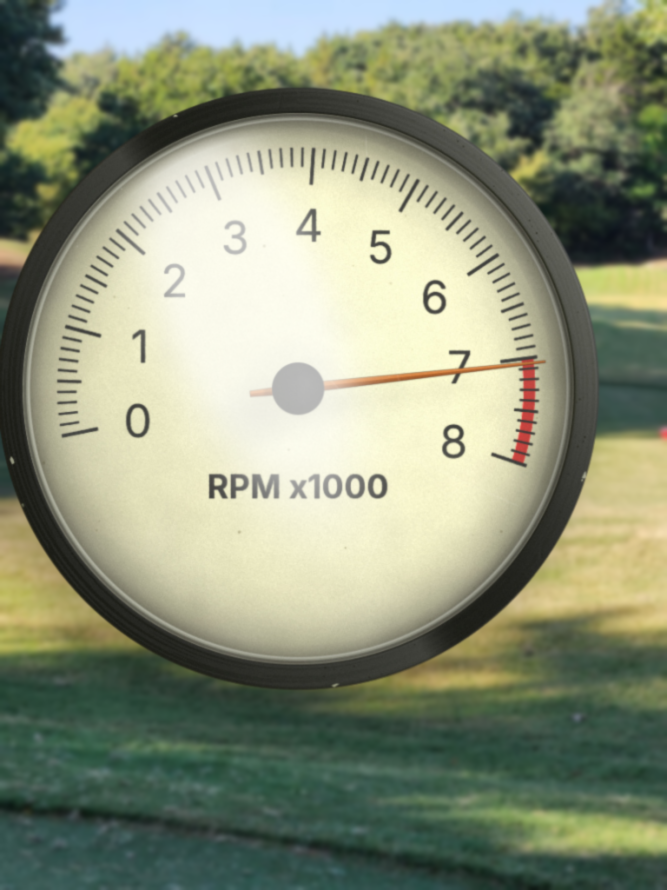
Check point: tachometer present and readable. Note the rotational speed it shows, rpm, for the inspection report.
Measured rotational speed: 7050 rpm
